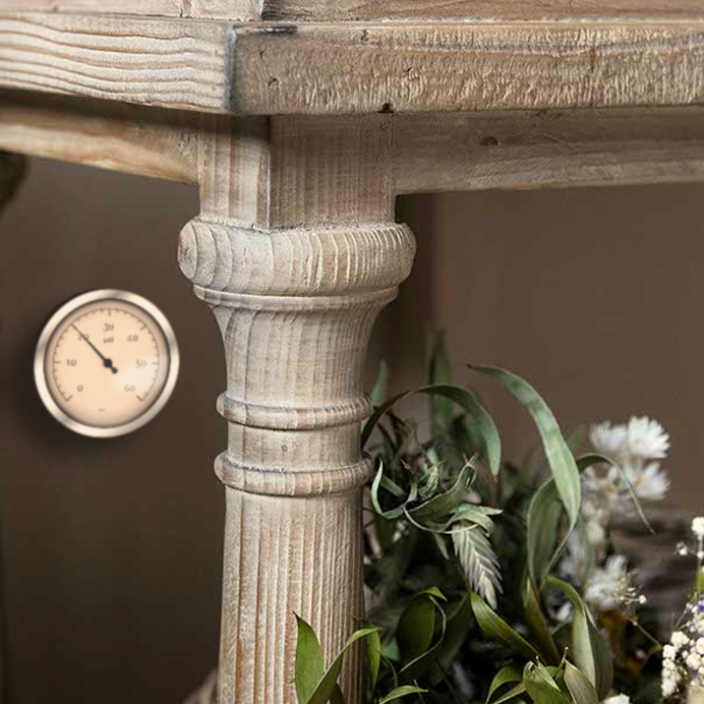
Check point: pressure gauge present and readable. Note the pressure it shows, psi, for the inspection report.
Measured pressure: 20 psi
